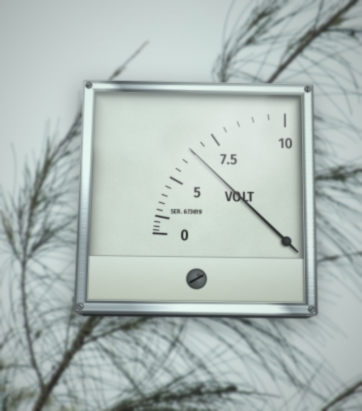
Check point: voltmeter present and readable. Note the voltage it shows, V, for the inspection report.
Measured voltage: 6.5 V
